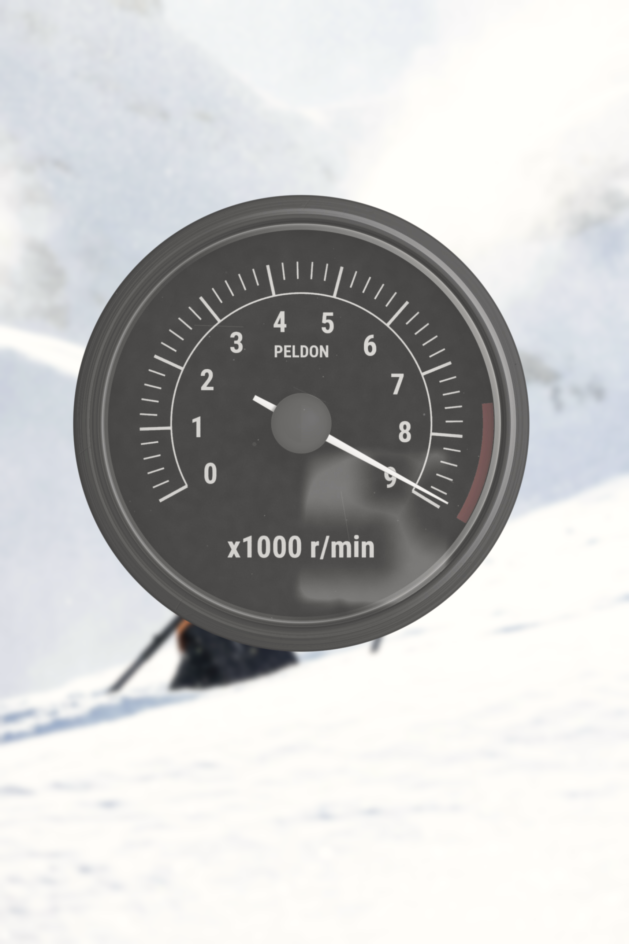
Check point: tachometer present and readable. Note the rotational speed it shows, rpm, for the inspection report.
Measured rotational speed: 8900 rpm
